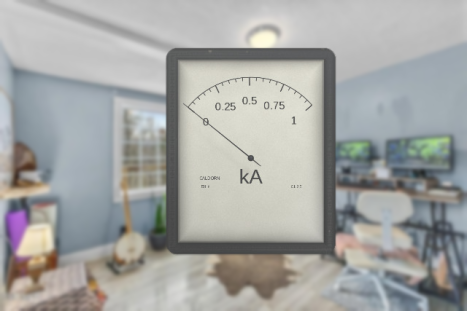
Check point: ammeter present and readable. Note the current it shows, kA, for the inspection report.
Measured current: 0 kA
